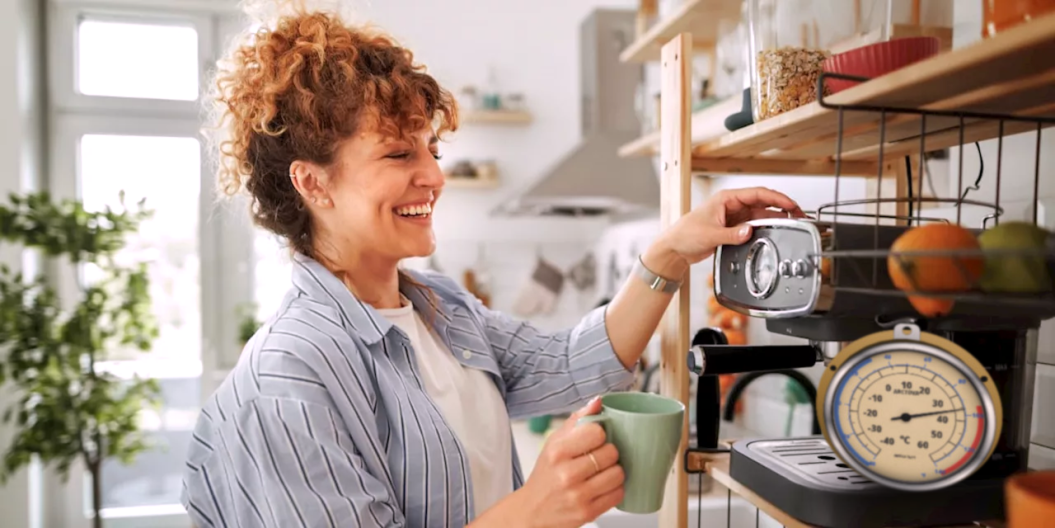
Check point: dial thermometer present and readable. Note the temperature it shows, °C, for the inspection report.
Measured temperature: 35 °C
